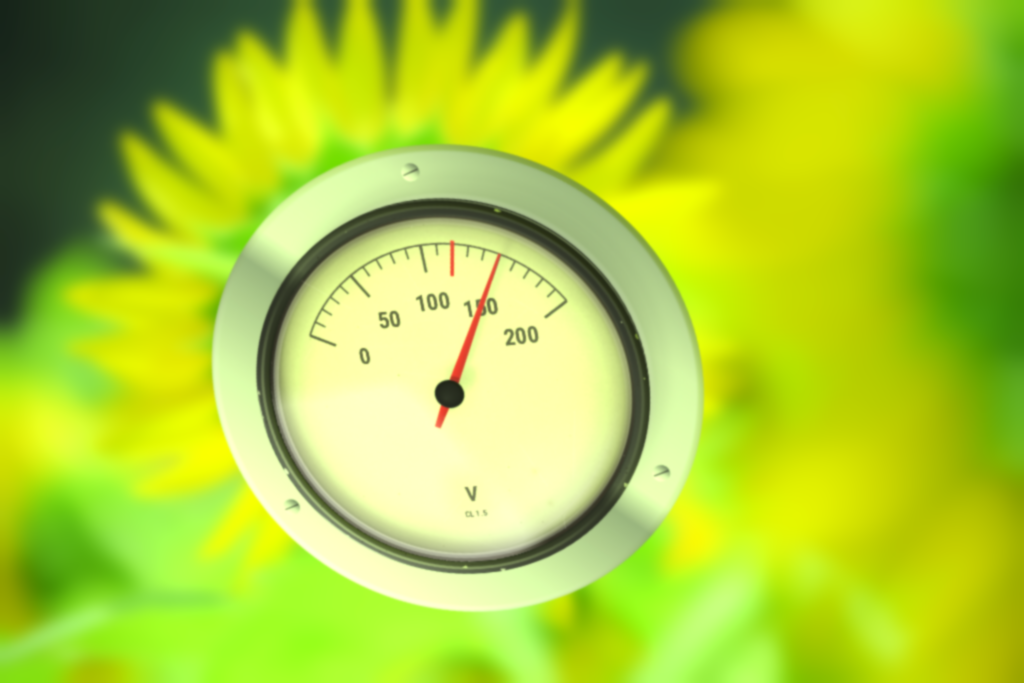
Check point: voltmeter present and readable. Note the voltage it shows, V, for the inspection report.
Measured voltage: 150 V
